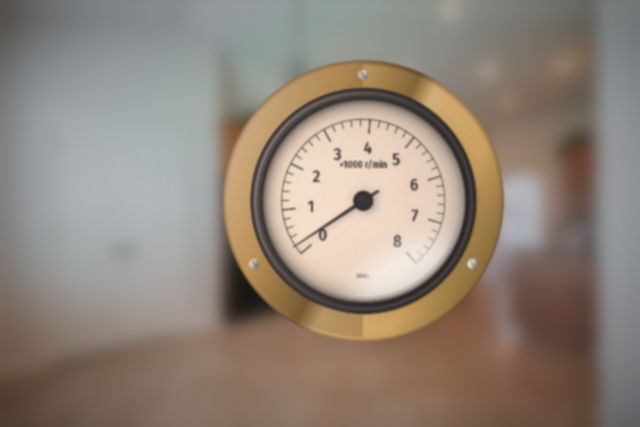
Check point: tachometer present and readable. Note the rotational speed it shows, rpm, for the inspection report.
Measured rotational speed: 200 rpm
